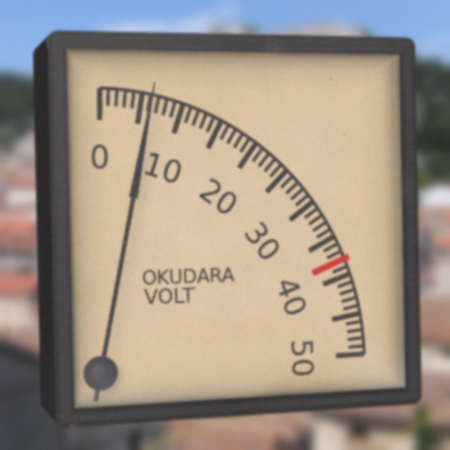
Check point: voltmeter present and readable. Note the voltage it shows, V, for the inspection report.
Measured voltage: 6 V
